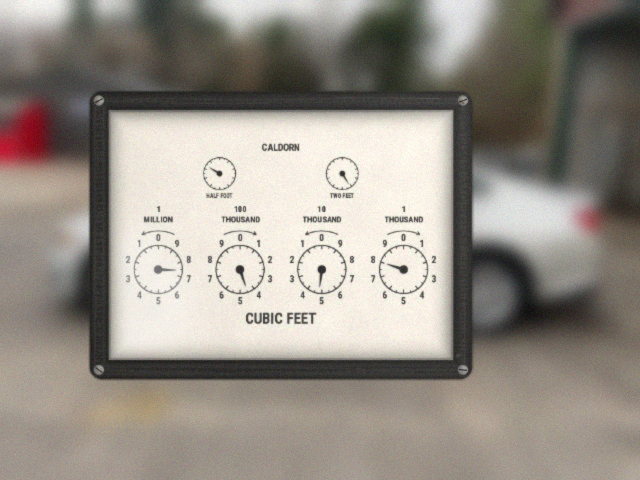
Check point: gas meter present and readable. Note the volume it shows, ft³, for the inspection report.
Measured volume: 744800 ft³
